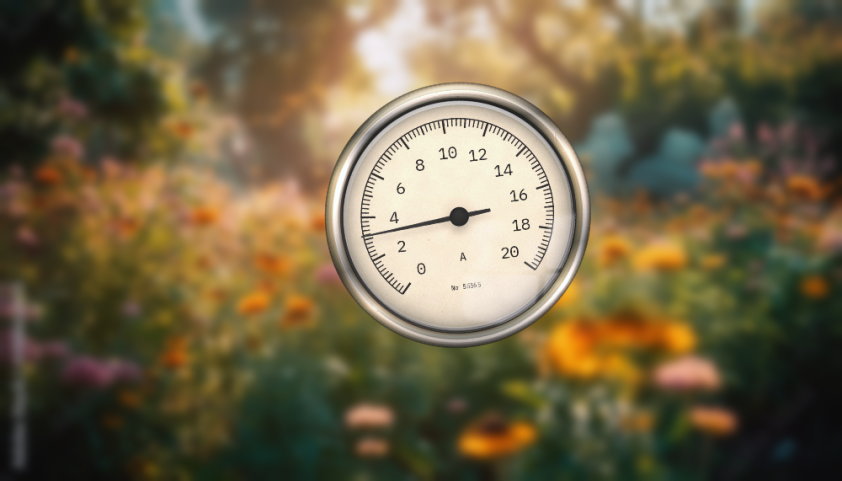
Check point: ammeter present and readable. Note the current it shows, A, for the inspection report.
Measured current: 3.2 A
